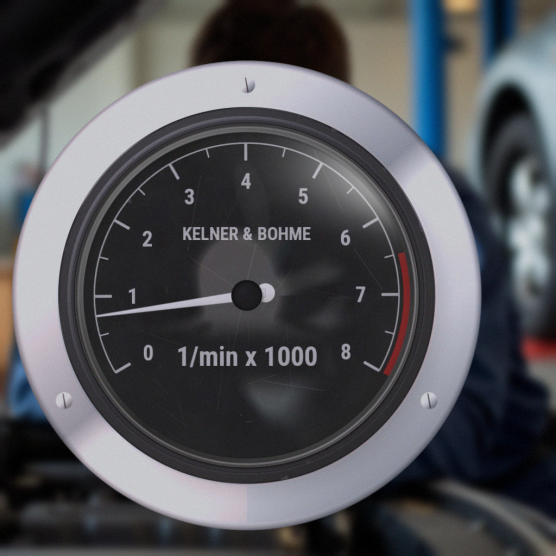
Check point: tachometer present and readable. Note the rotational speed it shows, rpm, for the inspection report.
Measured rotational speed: 750 rpm
